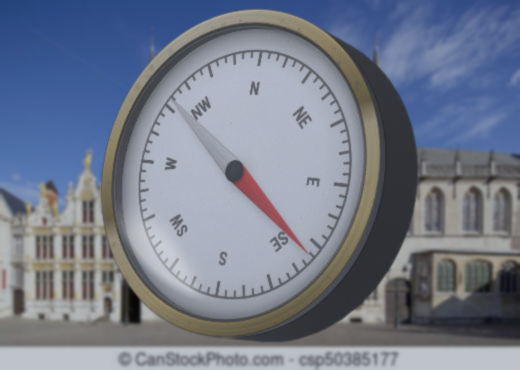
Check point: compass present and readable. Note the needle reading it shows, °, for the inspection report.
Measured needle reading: 125 °
